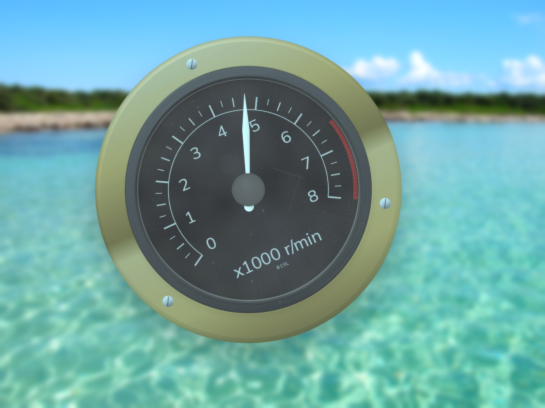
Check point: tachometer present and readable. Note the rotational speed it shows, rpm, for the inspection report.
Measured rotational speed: 4750 rpm
